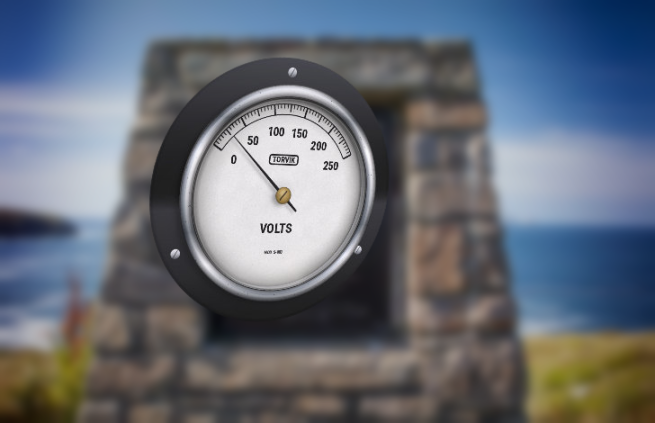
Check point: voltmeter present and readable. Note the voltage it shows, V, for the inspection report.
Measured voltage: 25 V
